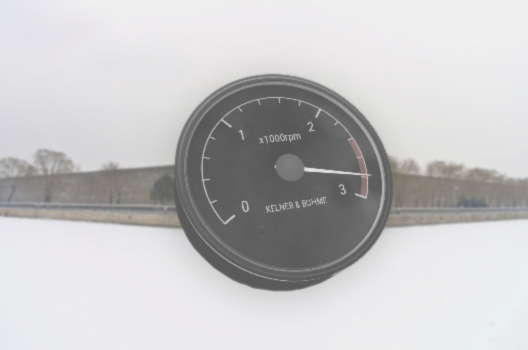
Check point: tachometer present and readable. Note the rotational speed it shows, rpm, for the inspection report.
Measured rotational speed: 2800 rpm
